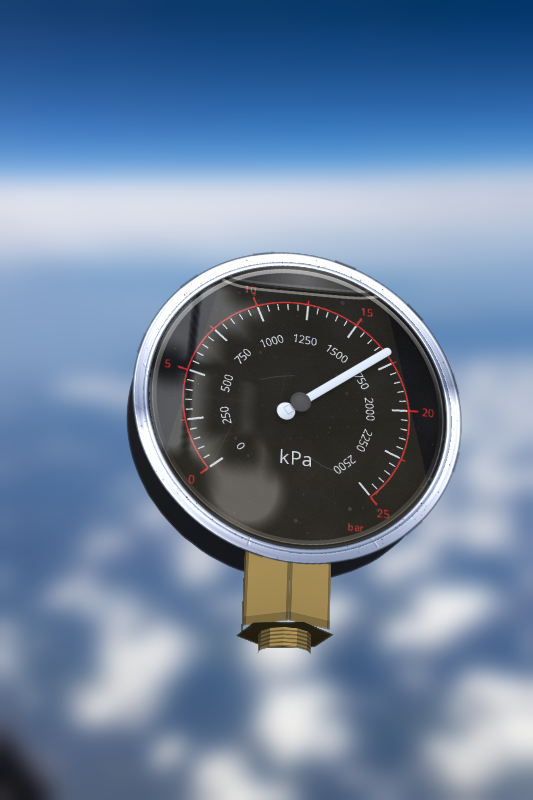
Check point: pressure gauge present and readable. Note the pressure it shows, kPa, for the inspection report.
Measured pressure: 1700 kPa
